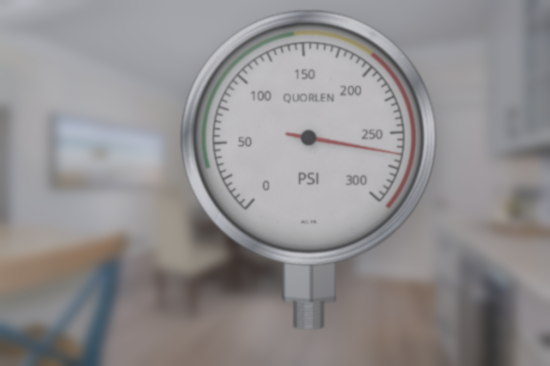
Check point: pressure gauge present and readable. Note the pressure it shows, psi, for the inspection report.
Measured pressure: 265 psi
